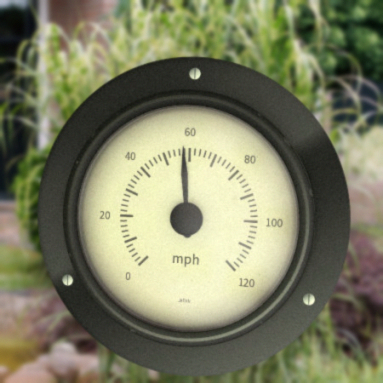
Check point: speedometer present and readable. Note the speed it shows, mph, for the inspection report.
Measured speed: 58 mph
